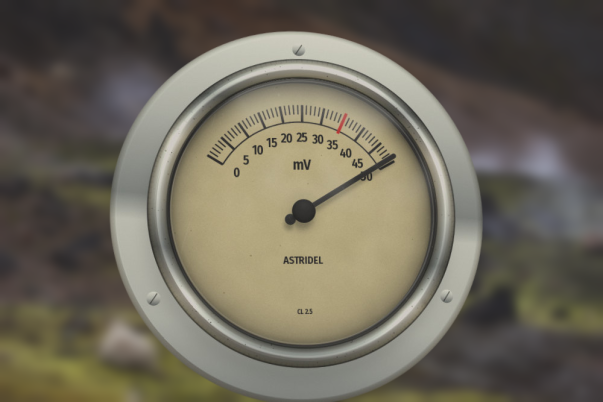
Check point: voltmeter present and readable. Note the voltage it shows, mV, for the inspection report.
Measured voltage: 49 mV
